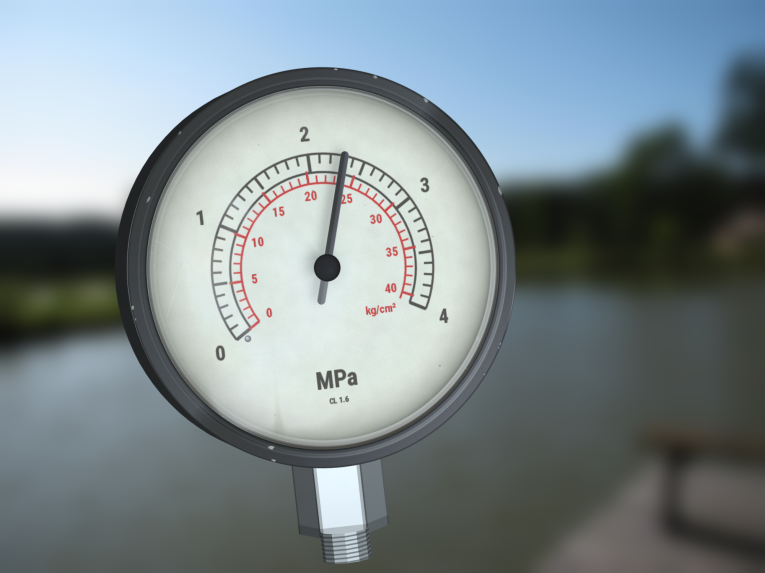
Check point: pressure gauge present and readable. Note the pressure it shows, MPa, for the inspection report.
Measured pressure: 2.3 MPa
